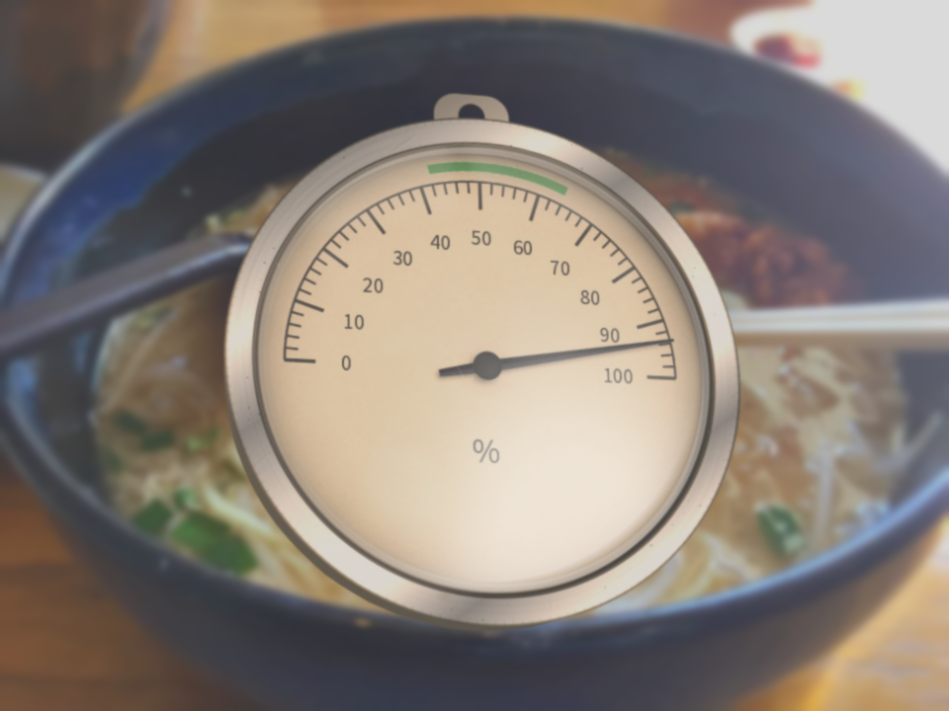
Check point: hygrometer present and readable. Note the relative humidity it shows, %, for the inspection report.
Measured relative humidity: 94 %
